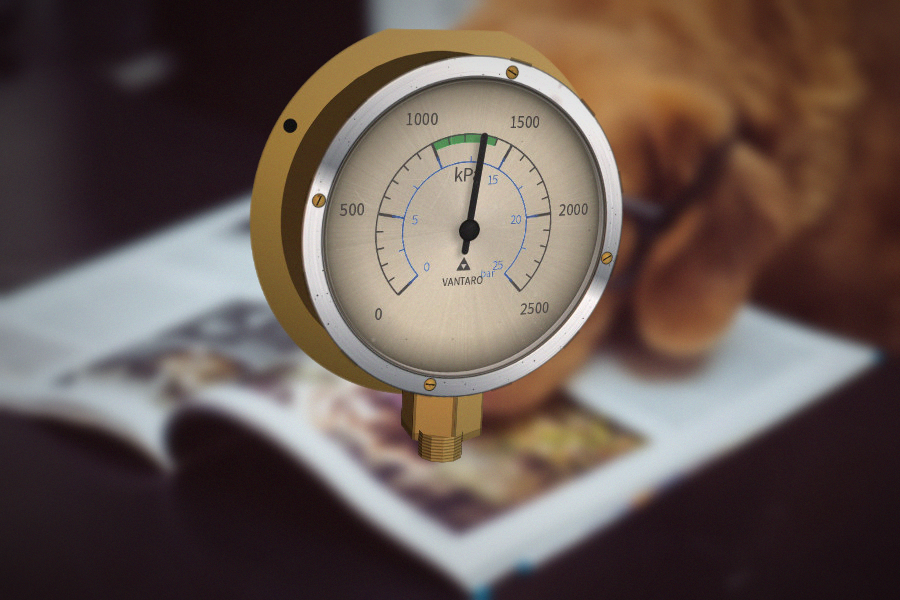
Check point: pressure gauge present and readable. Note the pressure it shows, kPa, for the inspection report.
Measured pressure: 1300 kPa
